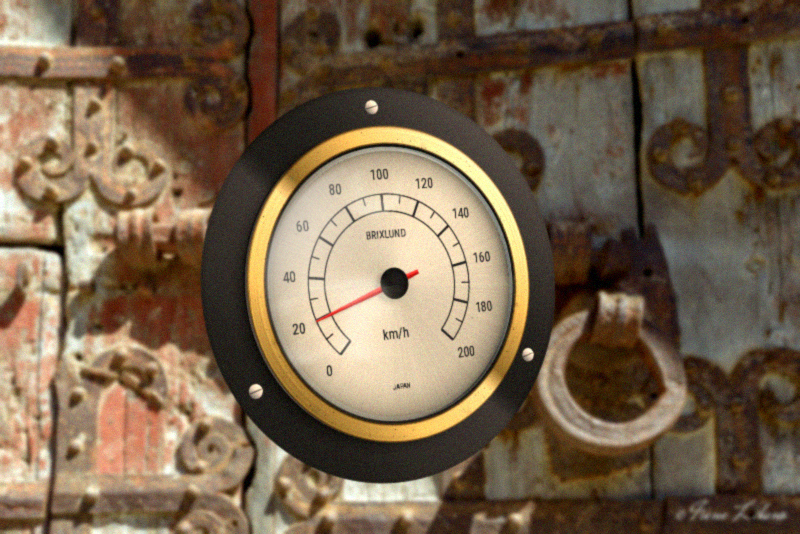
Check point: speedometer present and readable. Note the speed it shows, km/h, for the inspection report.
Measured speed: 20 km/h
